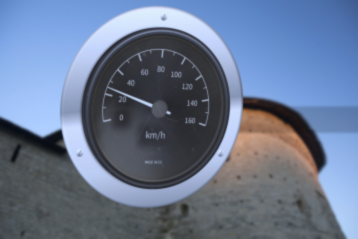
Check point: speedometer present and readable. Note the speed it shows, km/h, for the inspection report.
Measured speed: 25 km/h
